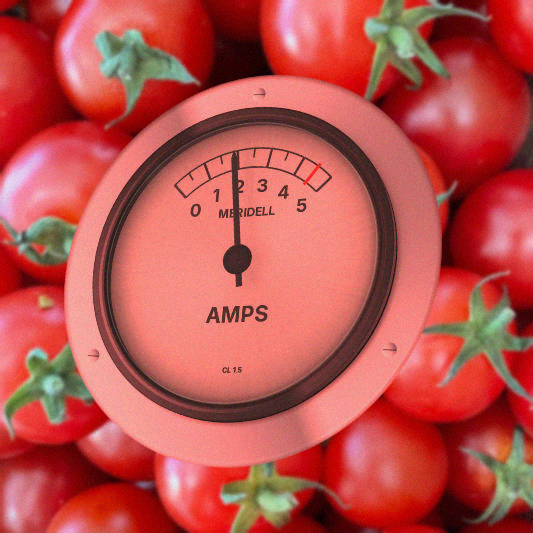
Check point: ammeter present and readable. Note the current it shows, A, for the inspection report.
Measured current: 2 A
